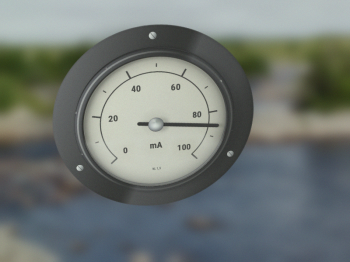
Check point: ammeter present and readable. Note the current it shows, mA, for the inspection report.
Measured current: 85 mA
